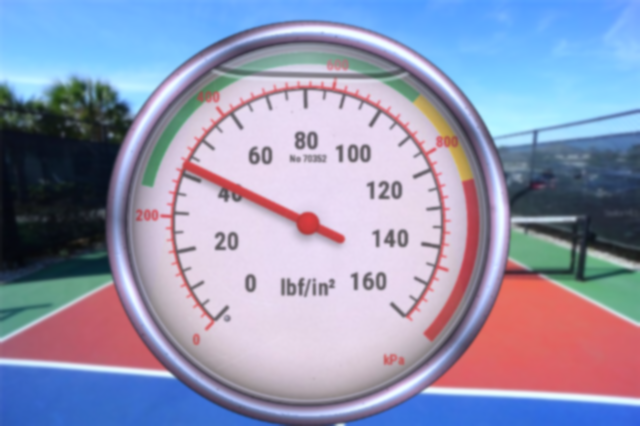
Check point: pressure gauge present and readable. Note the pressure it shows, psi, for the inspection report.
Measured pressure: 42.5 psi
